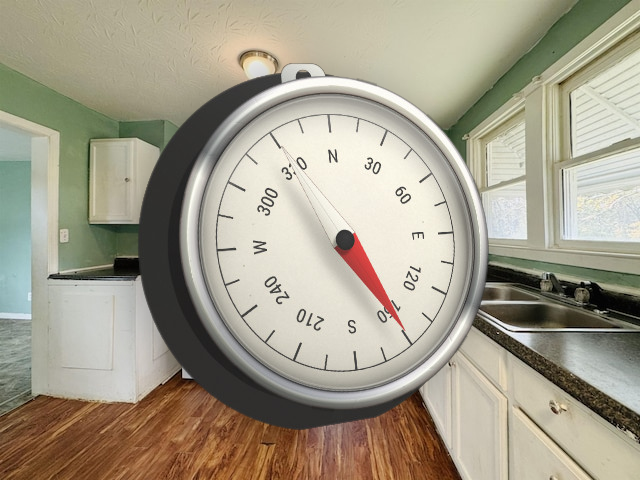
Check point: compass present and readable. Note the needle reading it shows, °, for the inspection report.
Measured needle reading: 150 °
